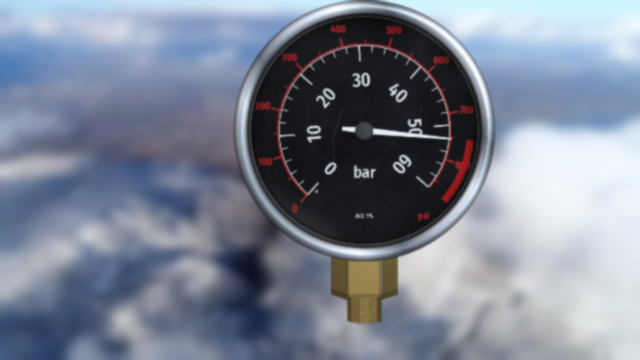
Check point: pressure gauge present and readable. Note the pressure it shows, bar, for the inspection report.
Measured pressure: 52 bar
